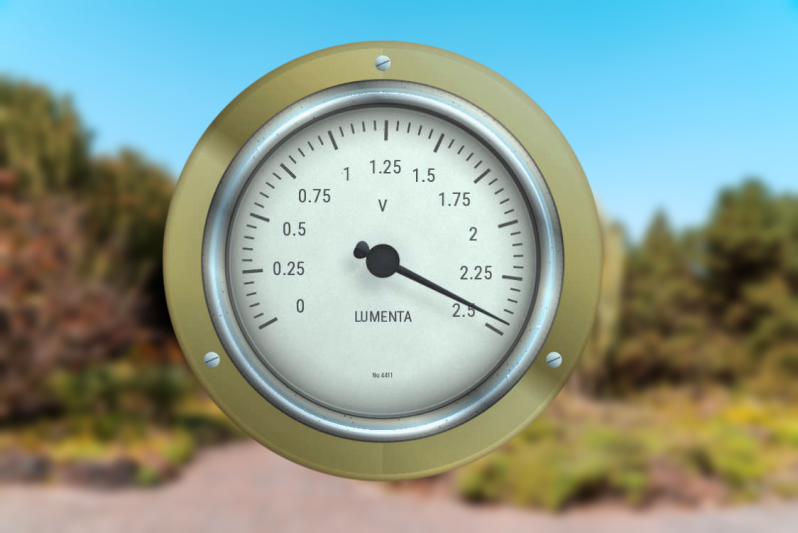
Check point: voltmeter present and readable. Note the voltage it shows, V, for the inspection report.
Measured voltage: 2.45 V
